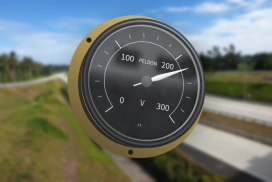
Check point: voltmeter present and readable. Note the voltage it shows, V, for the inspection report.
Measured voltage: 220 V
